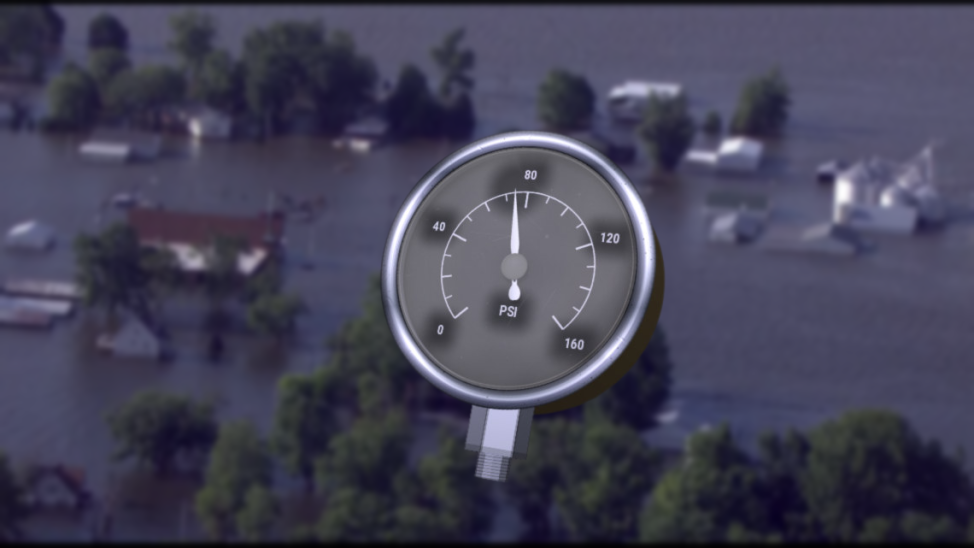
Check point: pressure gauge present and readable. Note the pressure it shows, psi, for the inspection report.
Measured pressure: 75 psi
